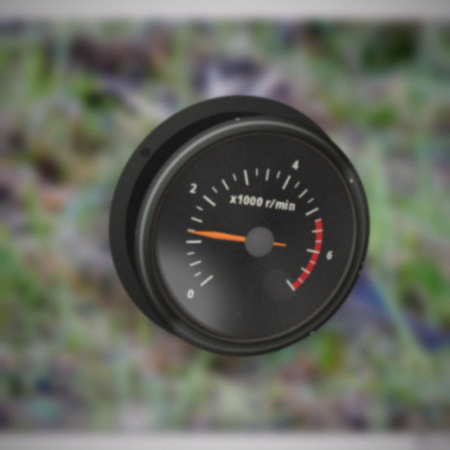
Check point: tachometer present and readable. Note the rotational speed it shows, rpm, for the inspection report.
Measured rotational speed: 1250 rpm
